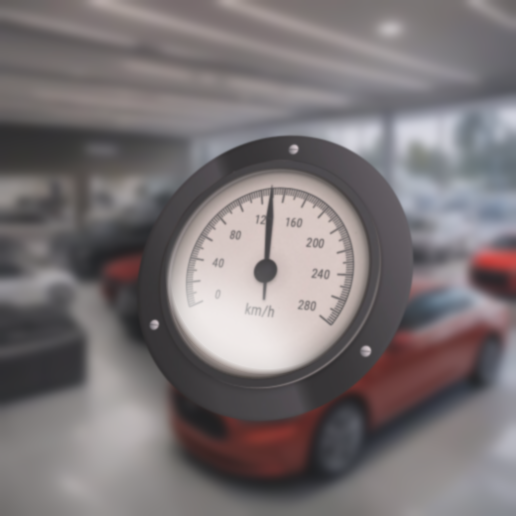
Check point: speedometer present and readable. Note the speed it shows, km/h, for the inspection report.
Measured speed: 130 km/h
